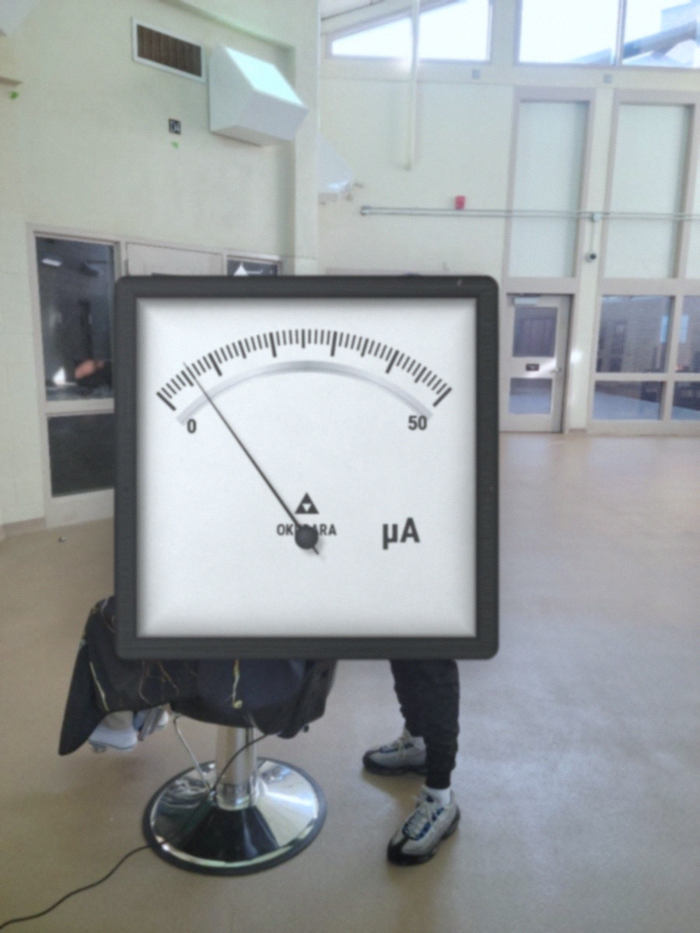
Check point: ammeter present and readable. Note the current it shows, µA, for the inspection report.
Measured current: 6 µA
